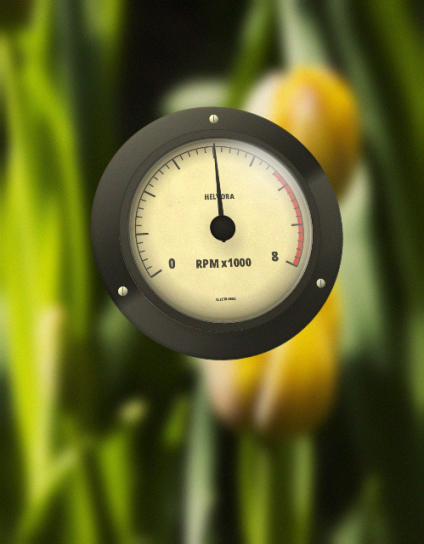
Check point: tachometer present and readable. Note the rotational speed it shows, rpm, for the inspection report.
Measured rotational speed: 4000 rpm
